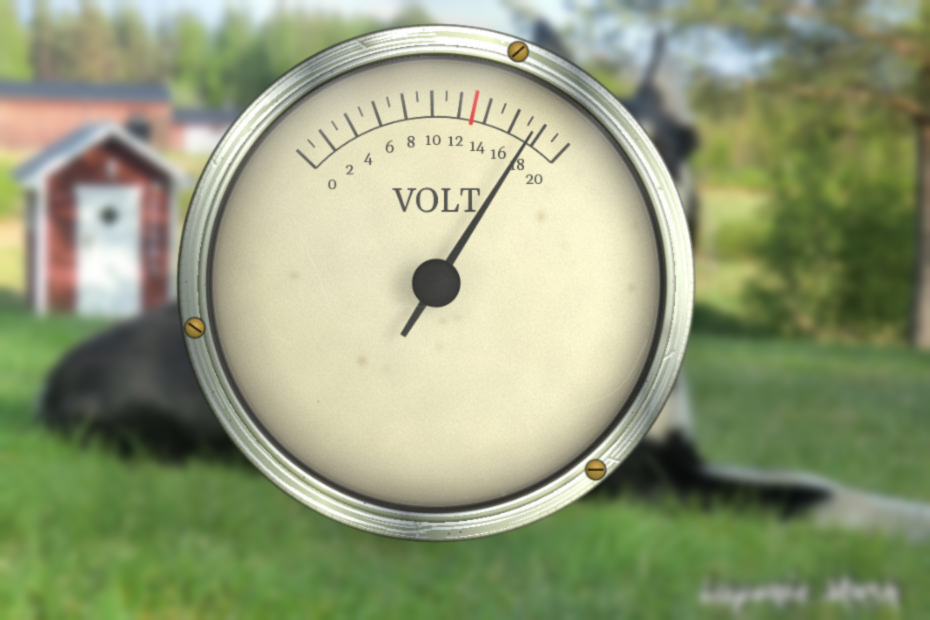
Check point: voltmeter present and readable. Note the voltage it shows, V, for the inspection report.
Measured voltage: 17.5 V
